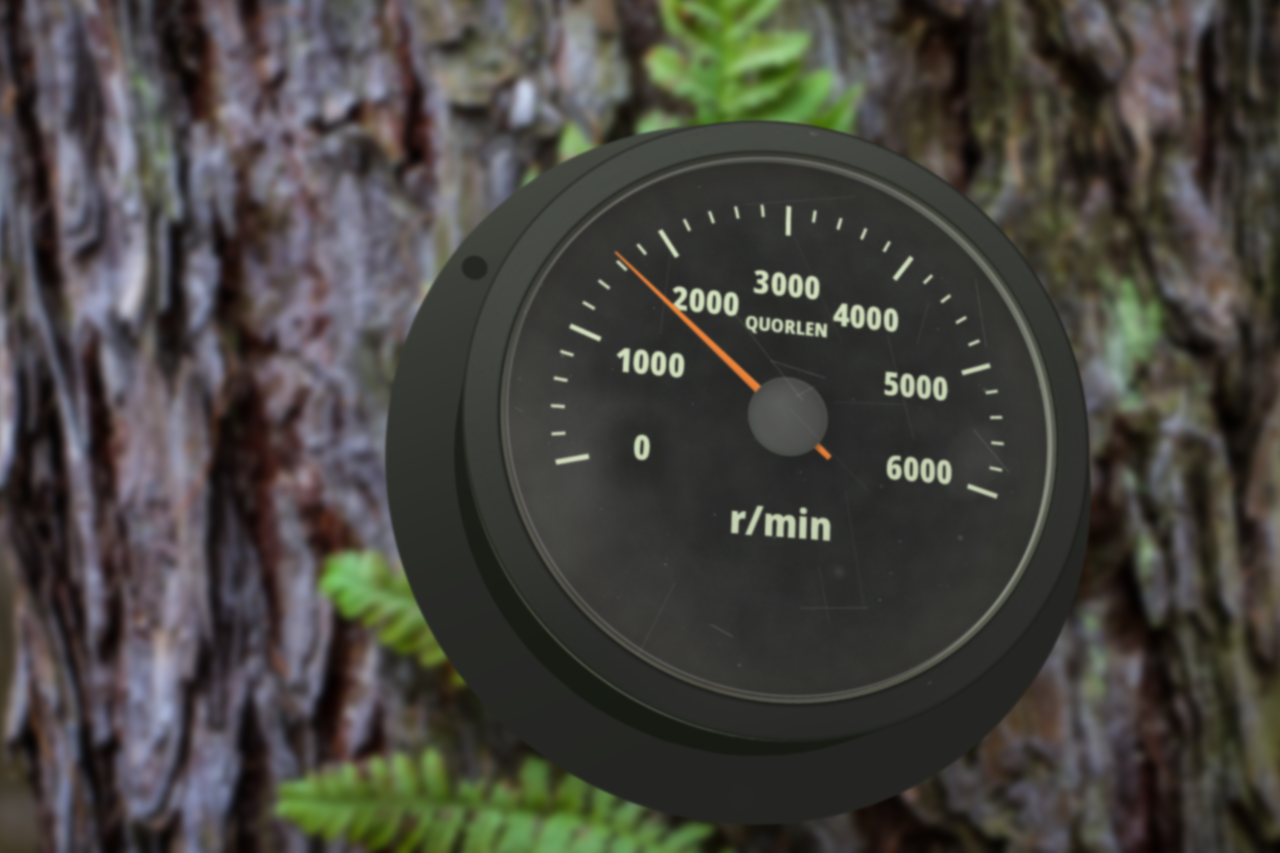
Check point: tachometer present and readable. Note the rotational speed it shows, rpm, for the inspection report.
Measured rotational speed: 1600 rpm
